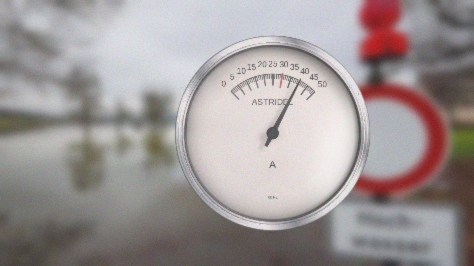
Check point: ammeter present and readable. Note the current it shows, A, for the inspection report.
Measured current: 40 A
